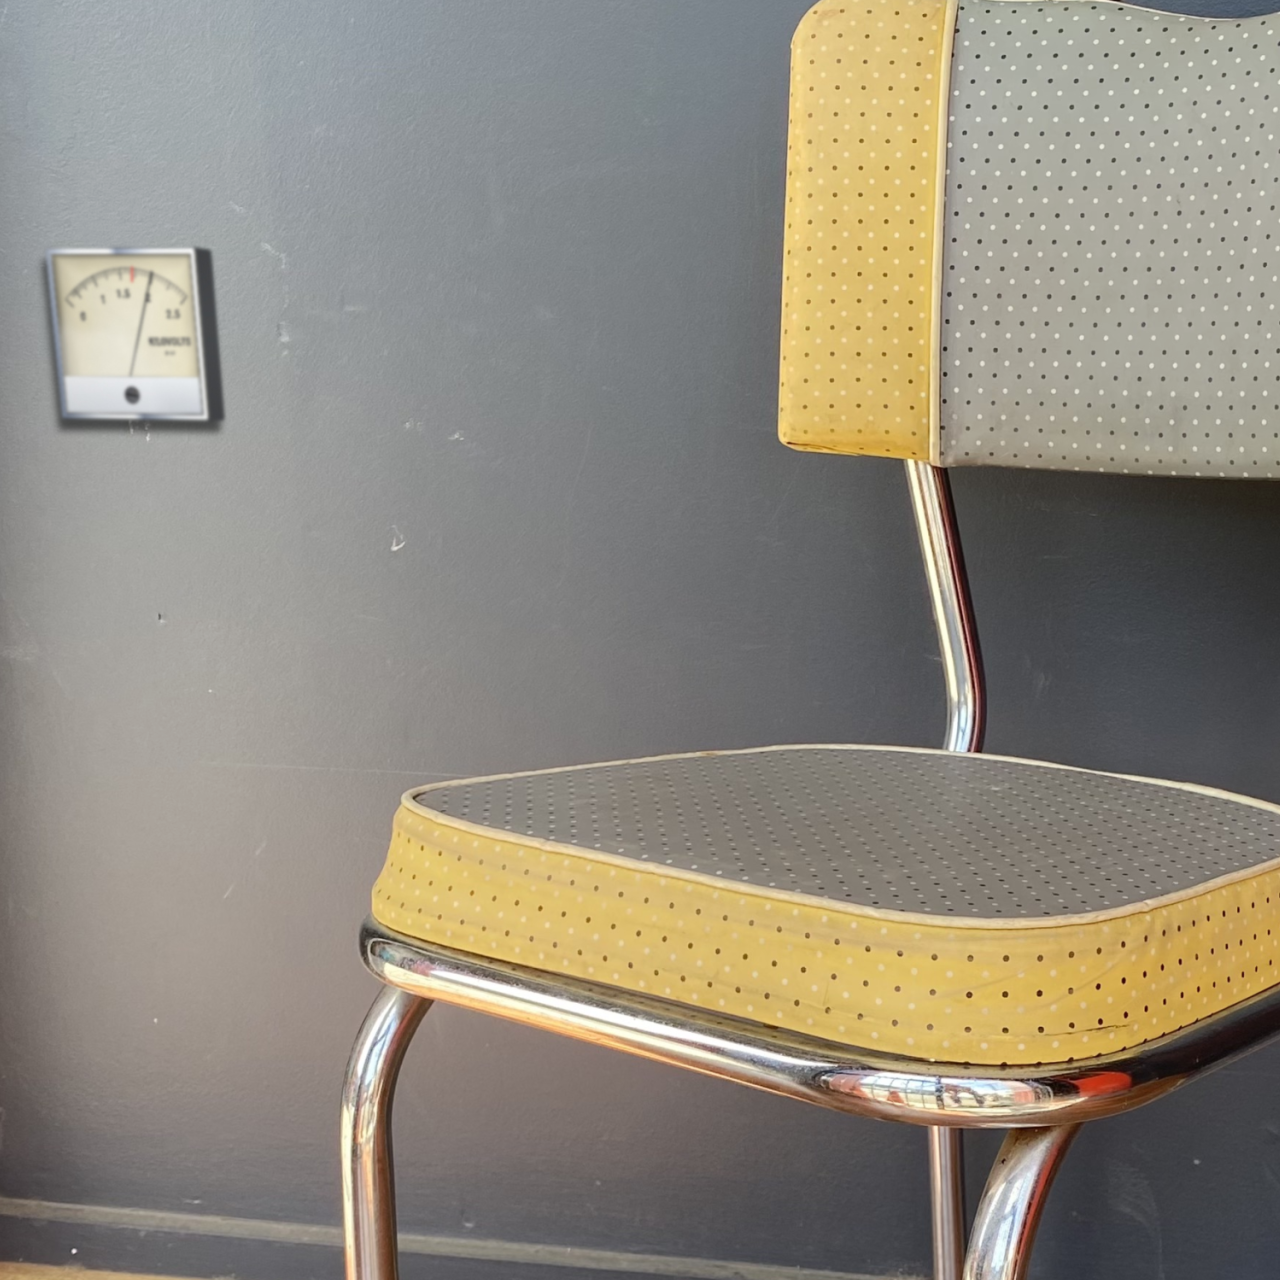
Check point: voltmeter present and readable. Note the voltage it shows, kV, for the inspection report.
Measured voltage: 2 kV
